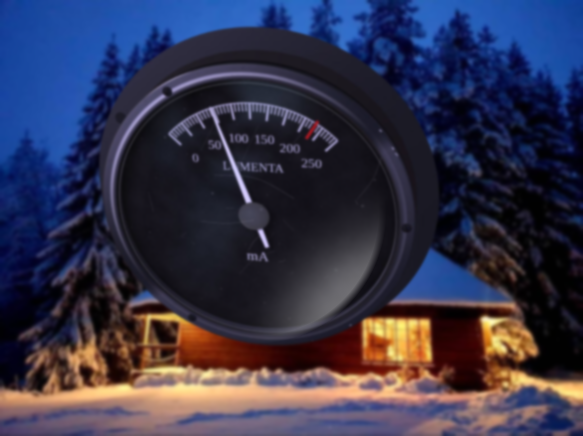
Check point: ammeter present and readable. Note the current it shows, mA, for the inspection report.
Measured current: 75 mA
